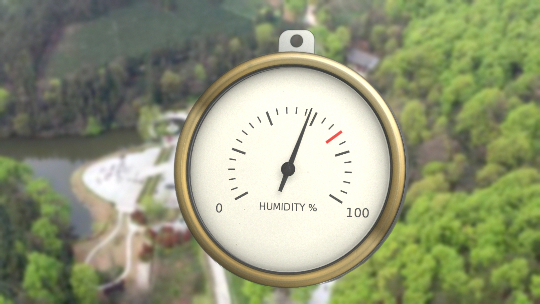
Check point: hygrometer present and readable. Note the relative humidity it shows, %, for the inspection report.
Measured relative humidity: 58 %
